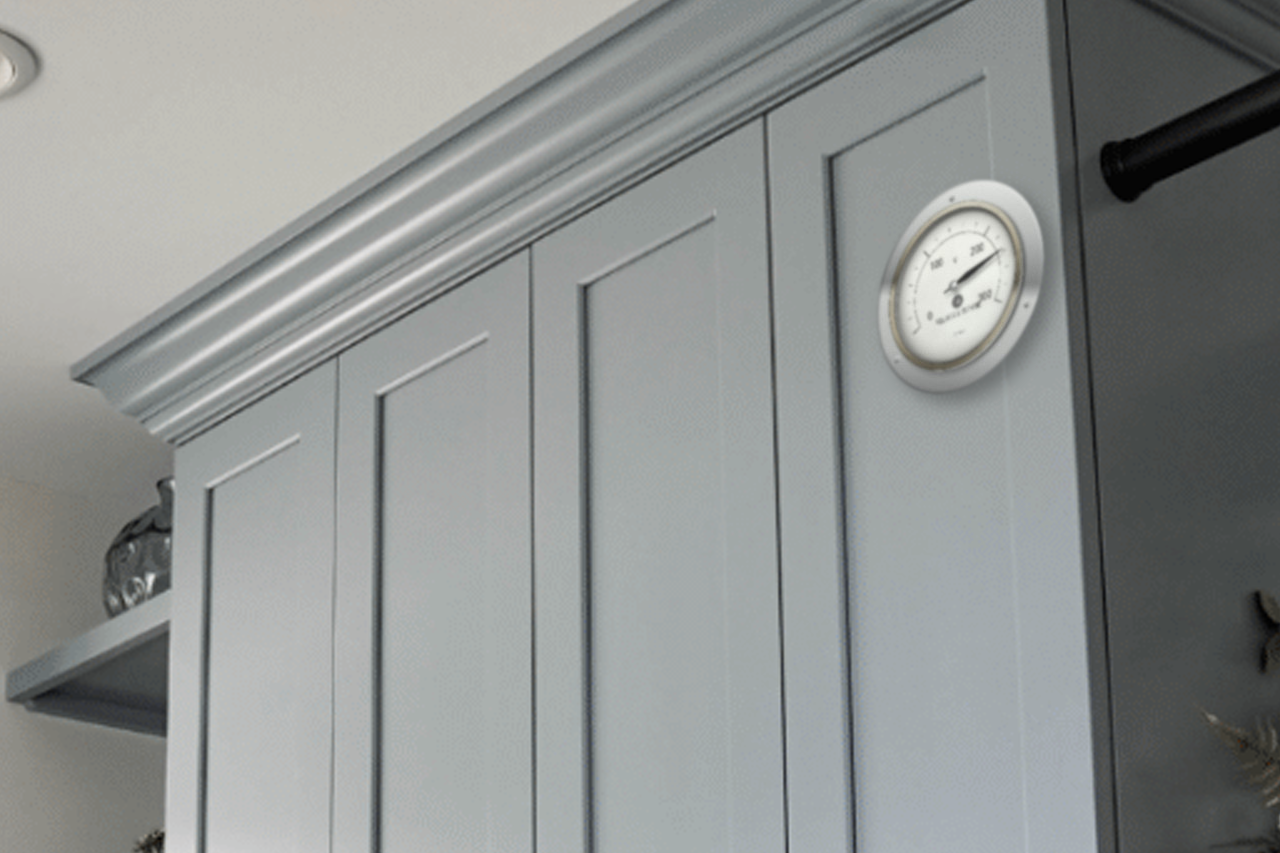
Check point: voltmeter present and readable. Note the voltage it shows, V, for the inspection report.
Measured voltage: 240 V
